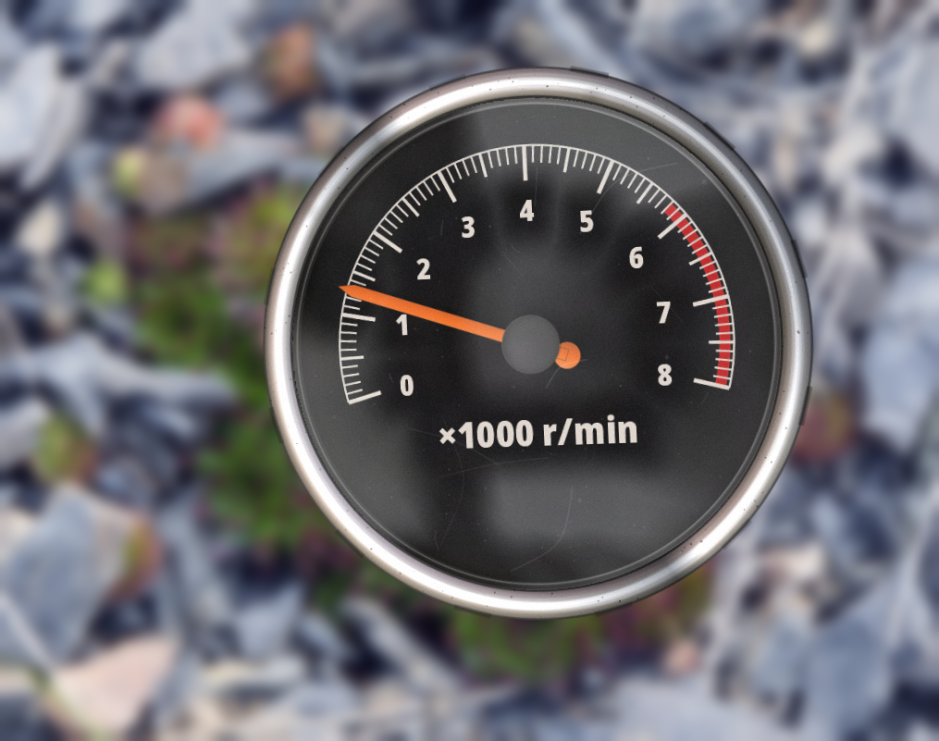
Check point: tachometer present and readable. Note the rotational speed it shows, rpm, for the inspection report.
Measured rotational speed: 1300 rpm
